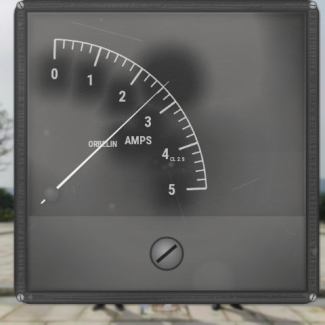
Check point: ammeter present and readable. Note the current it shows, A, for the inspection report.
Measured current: 2.6 A
